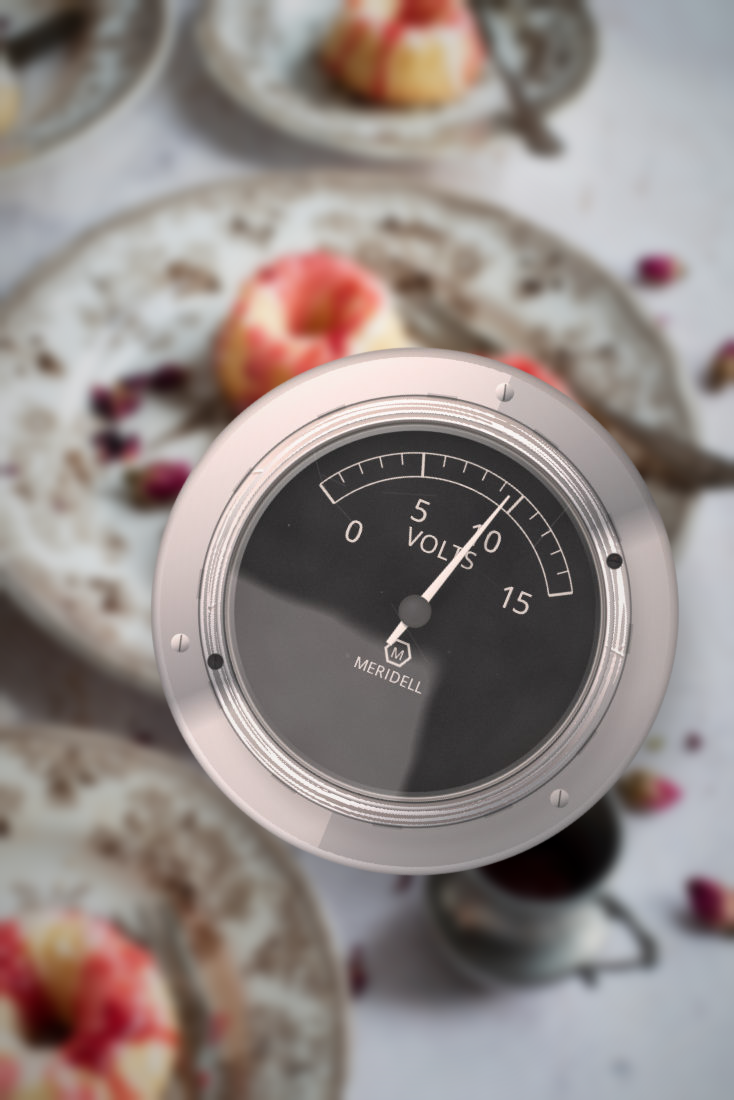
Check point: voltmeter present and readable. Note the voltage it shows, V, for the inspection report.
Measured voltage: 9.5 V
